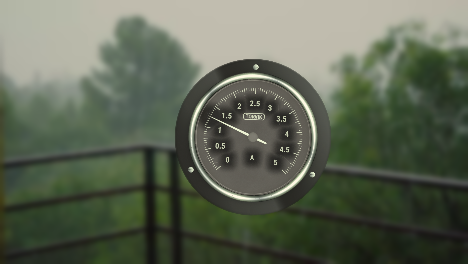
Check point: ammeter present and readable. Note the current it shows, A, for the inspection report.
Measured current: 1.25 A
